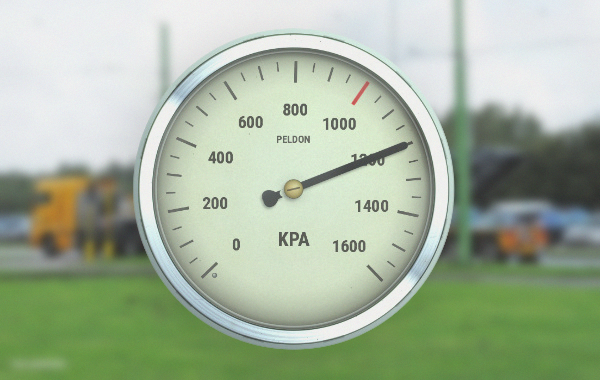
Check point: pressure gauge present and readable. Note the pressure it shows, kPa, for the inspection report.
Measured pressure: 1200 kPa
